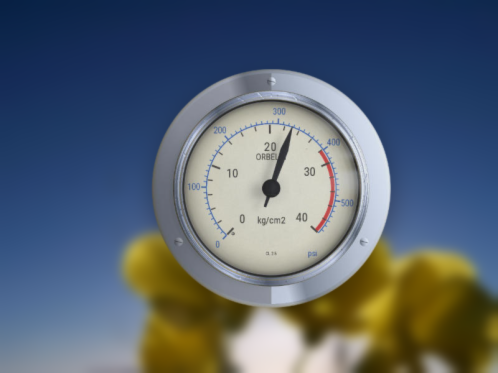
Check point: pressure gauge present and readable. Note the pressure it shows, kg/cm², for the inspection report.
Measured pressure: 23 kg/cm²
